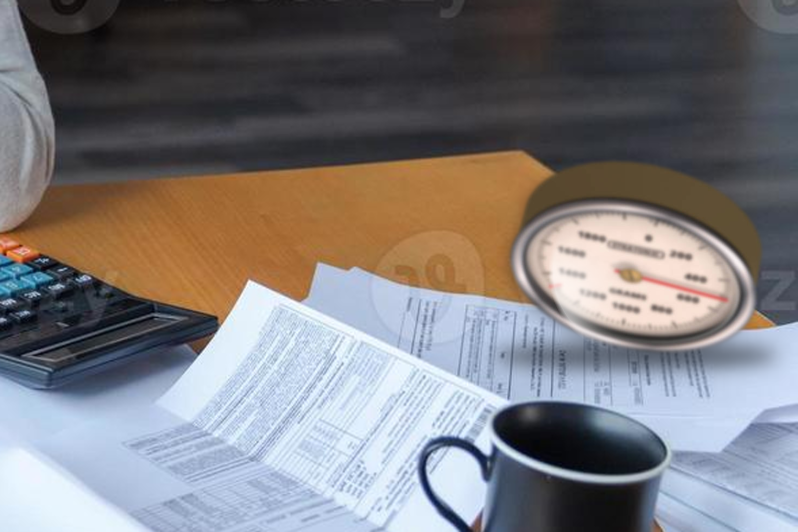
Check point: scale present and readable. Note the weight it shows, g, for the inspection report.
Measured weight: 500 g
